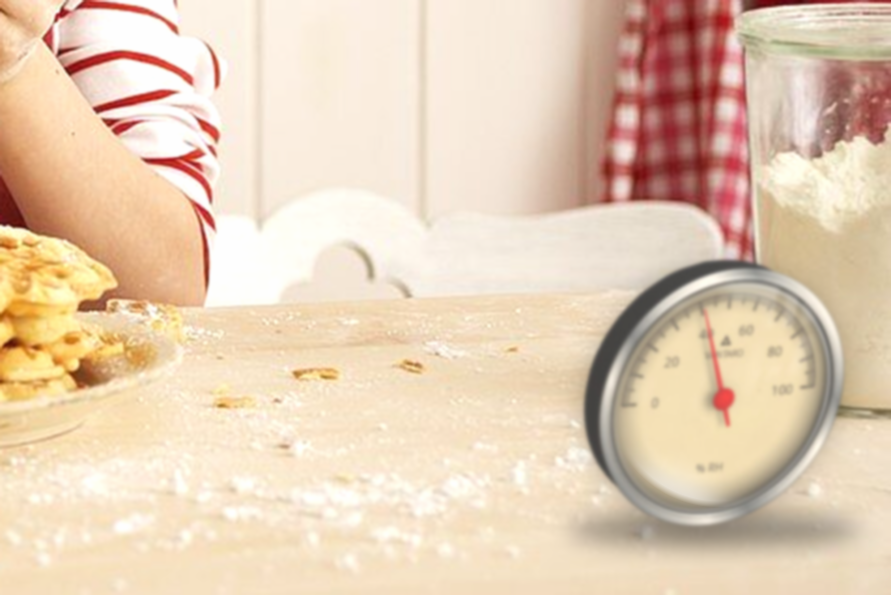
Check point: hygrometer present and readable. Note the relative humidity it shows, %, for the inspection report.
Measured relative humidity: 40 %
